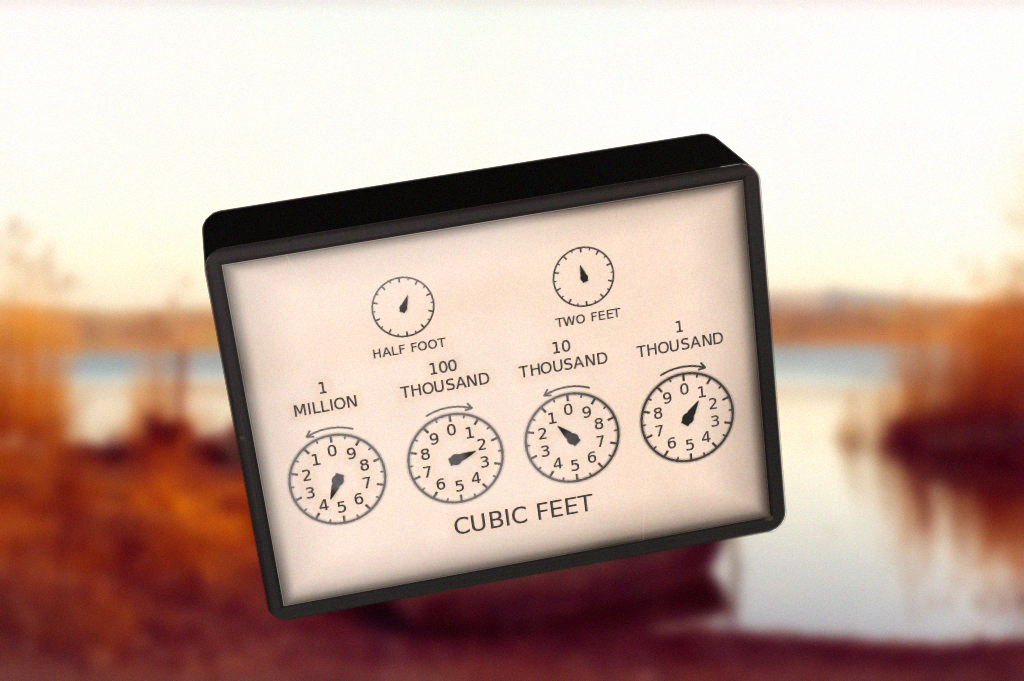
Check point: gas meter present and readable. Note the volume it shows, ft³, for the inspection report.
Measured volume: 421100 ft³
